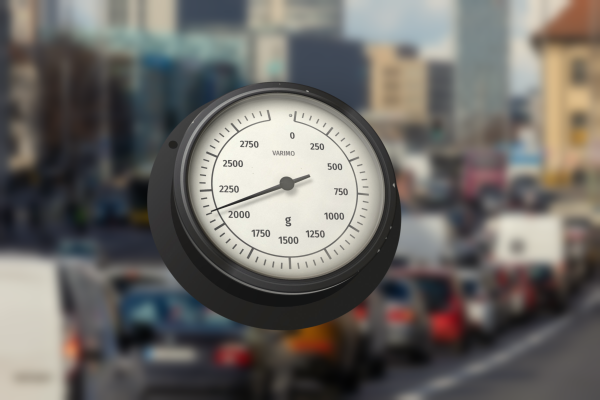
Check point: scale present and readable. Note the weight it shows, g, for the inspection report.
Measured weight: 2100 g
